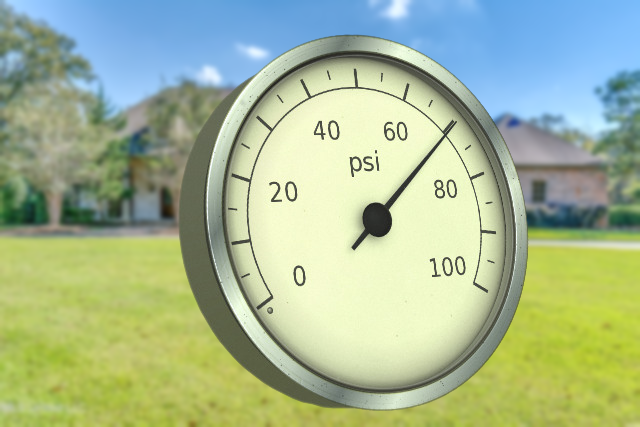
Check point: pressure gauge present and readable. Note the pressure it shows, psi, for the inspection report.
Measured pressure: 70 psi
